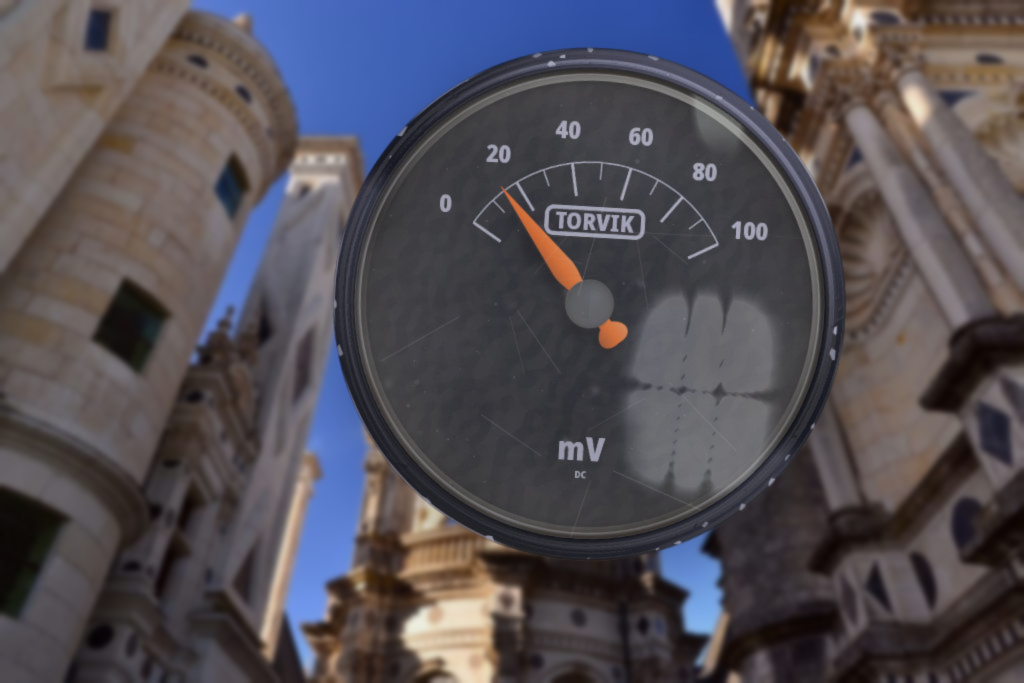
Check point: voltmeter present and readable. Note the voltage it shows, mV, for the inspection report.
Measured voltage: 15 mV
